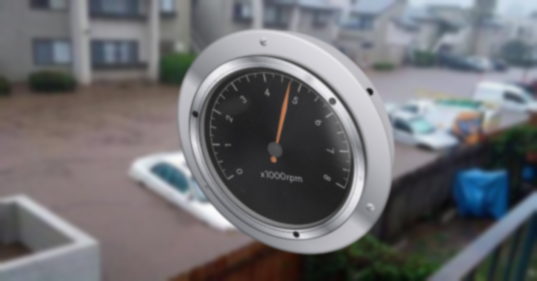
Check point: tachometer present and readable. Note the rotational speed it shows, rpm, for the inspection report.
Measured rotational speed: 4750 rpm
